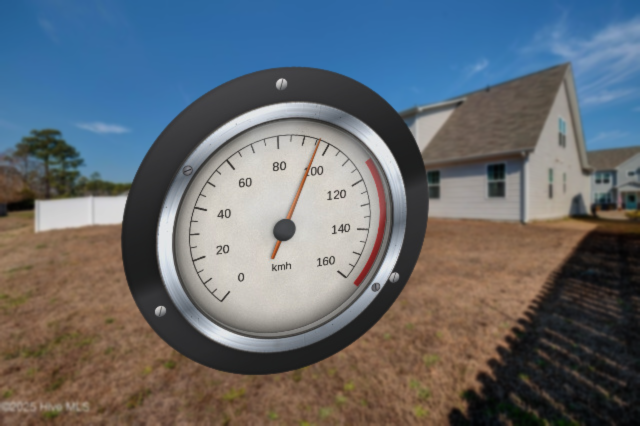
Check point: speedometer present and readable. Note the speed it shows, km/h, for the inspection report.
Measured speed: 95 km/h
